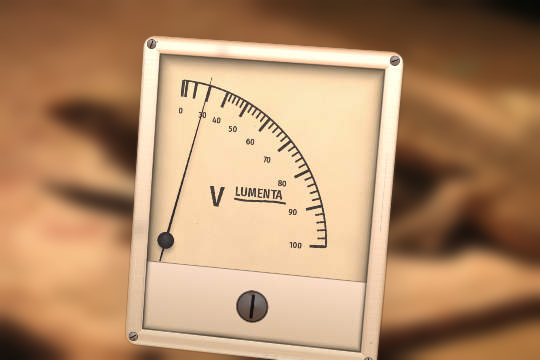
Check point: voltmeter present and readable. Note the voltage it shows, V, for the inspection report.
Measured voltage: 30 V
